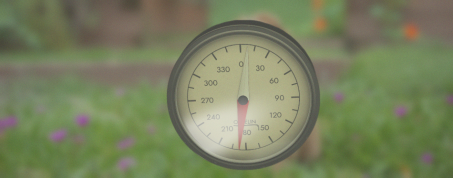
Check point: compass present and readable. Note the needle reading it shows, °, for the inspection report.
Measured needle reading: 187.5 °
